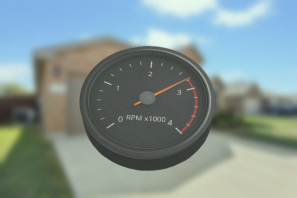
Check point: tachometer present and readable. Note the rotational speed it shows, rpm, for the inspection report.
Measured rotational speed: 2800 rpm
